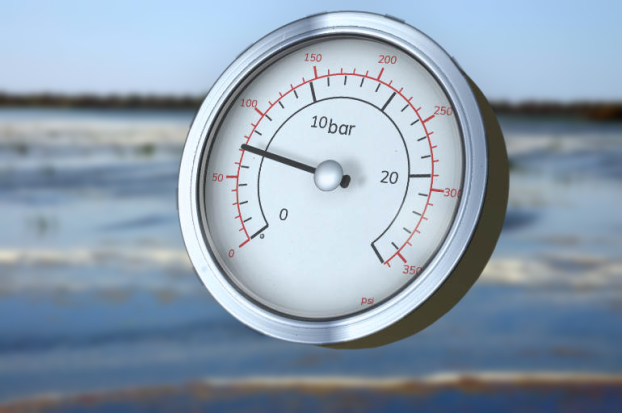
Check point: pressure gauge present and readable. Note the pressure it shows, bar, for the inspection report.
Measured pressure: 5 bar
